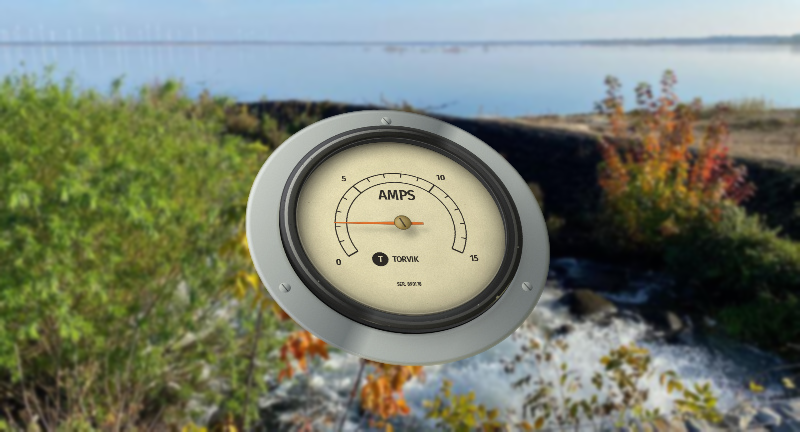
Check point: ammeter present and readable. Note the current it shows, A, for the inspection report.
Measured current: 2 A
